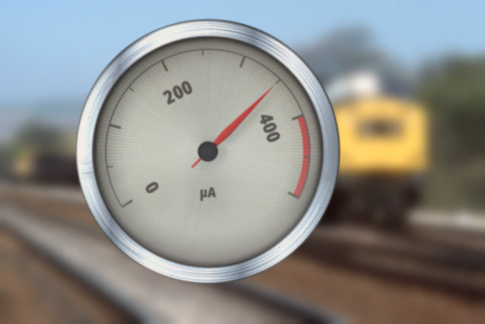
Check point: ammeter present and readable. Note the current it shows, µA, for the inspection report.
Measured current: 350 µA
